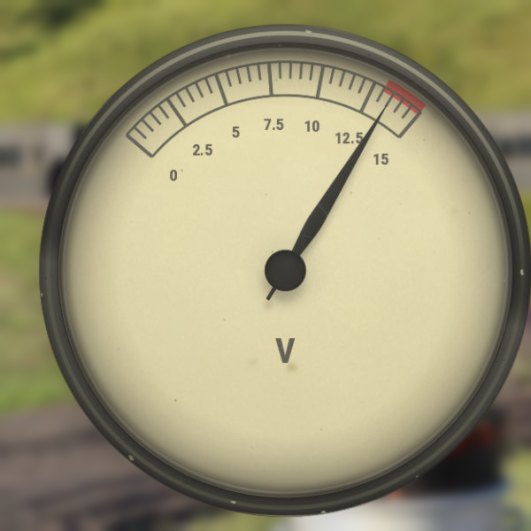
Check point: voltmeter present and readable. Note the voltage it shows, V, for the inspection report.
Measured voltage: 13.5 V
